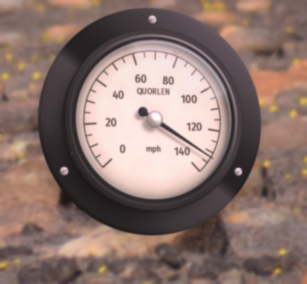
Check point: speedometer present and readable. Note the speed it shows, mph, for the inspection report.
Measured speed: 132.5 mph
